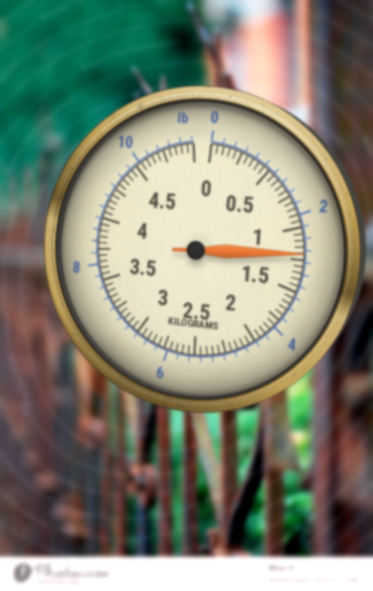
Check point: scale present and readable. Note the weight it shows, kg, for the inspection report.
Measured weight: 1.2 kg
